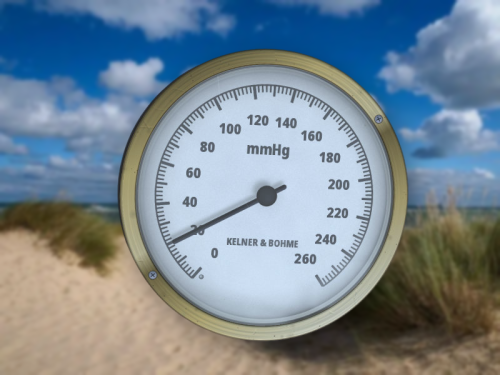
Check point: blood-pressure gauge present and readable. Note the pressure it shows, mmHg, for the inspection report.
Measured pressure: 20 mmHg
